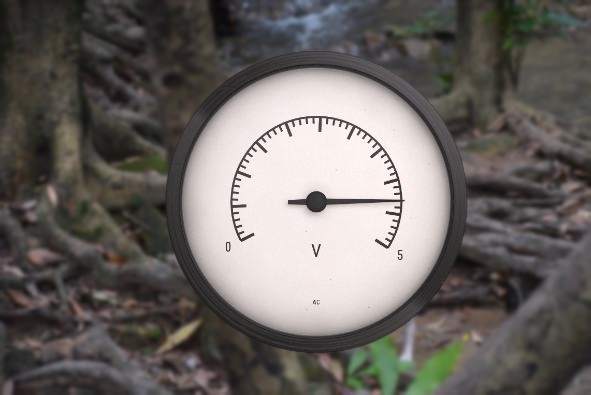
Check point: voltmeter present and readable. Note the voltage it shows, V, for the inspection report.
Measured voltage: 4.3 V
